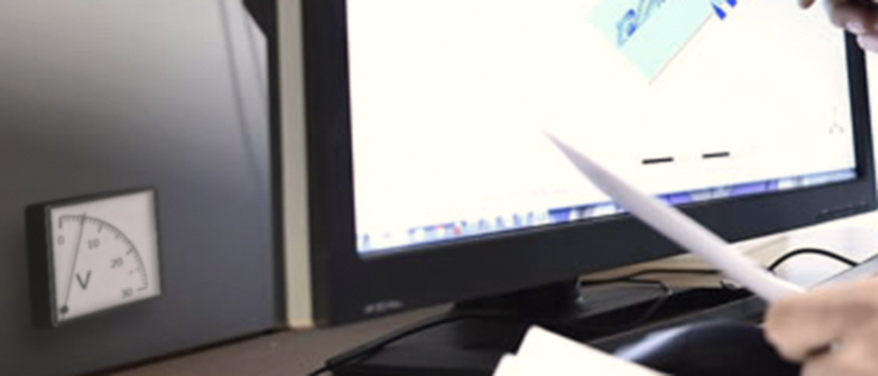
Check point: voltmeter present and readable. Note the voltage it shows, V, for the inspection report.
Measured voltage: 5 V
